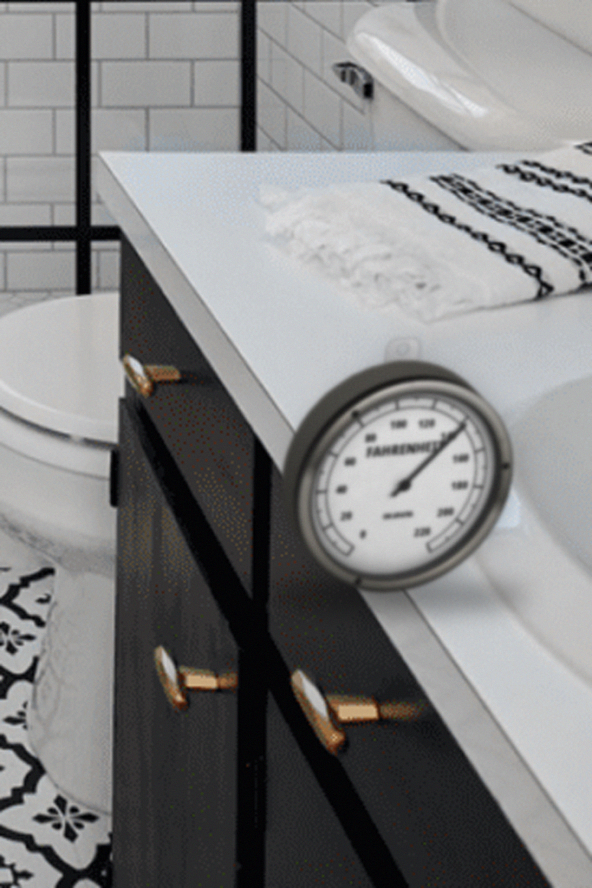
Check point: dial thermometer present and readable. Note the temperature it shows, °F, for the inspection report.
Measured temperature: 140 °F
